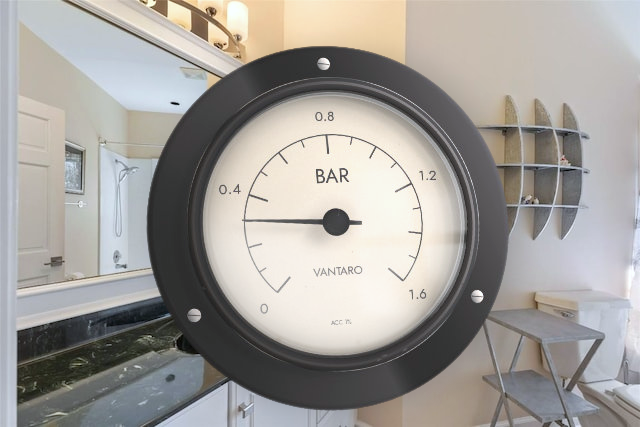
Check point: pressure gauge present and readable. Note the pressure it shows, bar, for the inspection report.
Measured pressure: 0.3 bar
